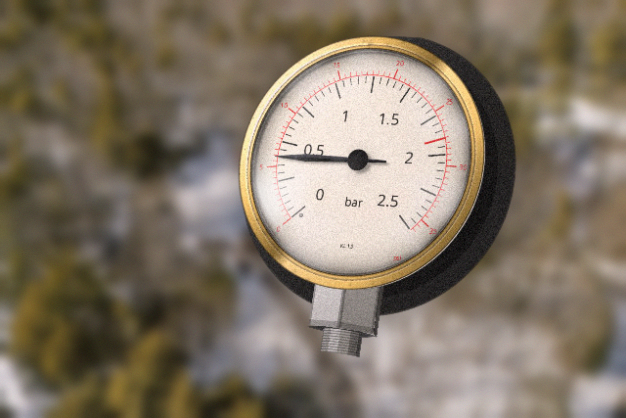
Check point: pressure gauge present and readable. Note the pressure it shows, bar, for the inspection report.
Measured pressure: 0.4 bar
